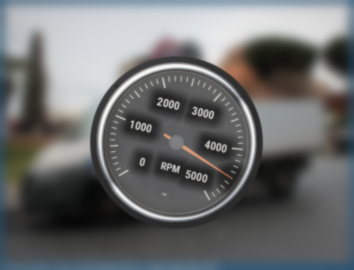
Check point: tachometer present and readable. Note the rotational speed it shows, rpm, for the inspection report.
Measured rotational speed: 4500 rpm
